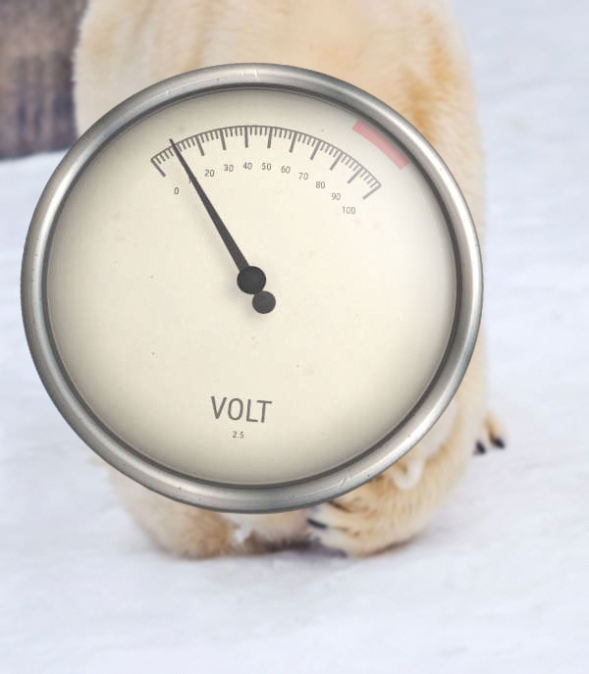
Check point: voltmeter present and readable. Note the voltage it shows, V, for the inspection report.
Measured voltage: 10 V
